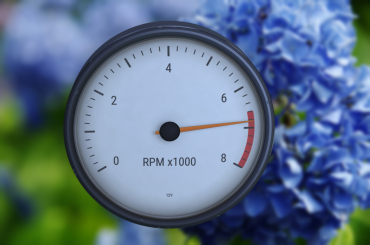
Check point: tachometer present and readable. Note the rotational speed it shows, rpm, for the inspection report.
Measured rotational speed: 6800 rpm
